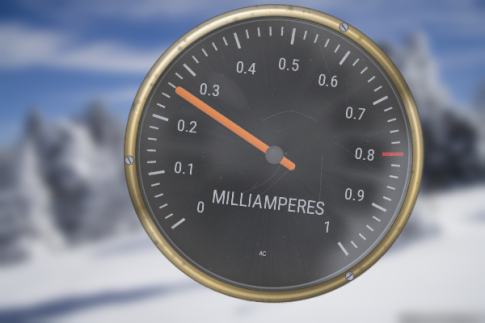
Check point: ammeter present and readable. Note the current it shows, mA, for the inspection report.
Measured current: 0.26 mA
